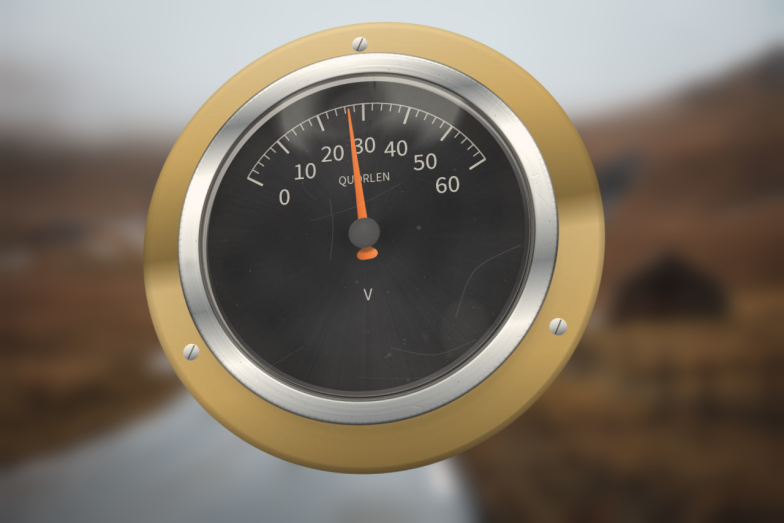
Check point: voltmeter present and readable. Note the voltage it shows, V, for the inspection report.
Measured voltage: 27 V
